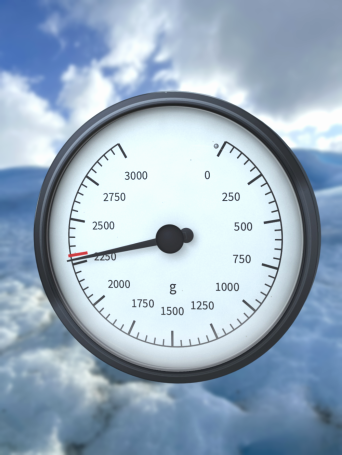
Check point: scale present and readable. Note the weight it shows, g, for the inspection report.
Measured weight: 2275 g
